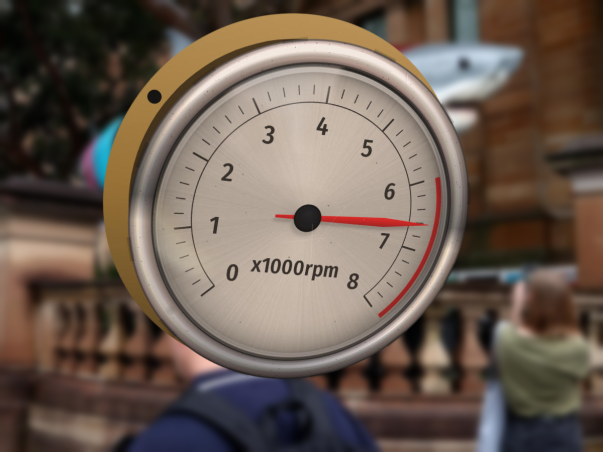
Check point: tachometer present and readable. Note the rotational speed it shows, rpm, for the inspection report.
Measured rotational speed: 6600 rpm
